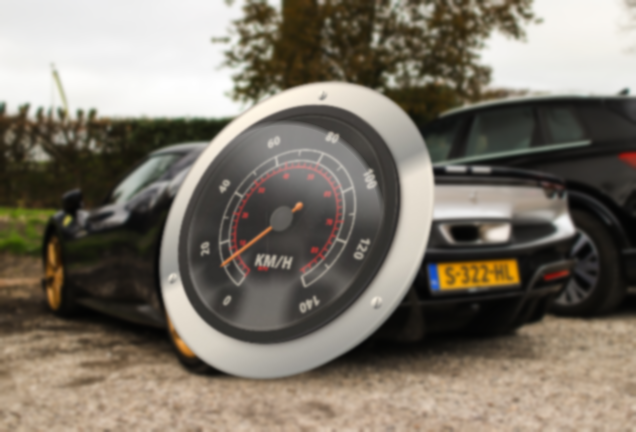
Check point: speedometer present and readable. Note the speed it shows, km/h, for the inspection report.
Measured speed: 10 km/h
